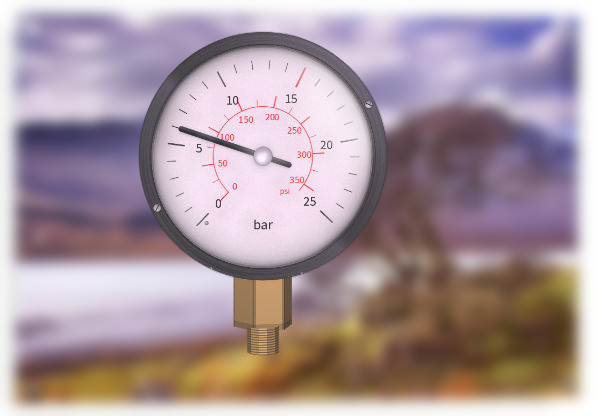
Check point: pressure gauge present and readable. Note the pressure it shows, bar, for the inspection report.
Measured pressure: 6 bar
